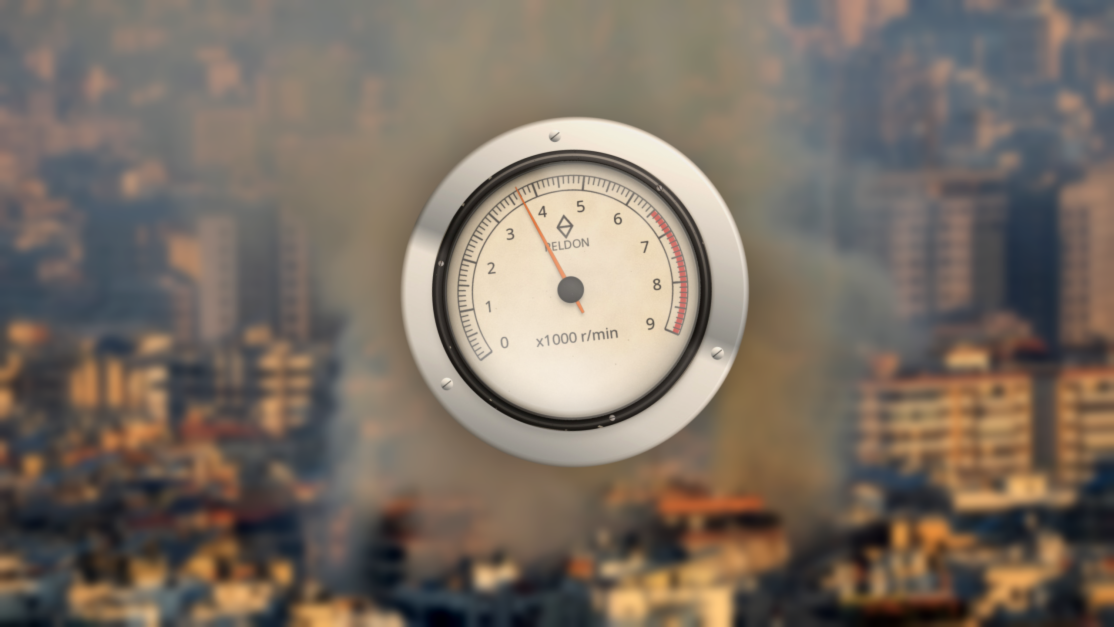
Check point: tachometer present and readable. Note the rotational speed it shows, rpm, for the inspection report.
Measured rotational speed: 3700 rpm
